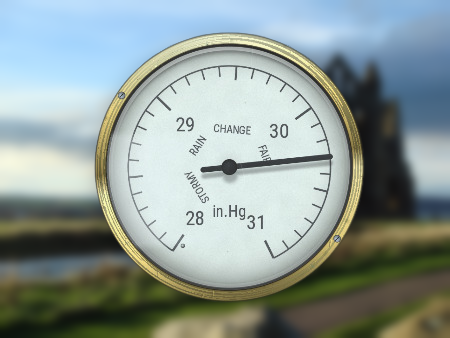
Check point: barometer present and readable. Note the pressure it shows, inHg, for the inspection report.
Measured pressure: 30.3 inHg
